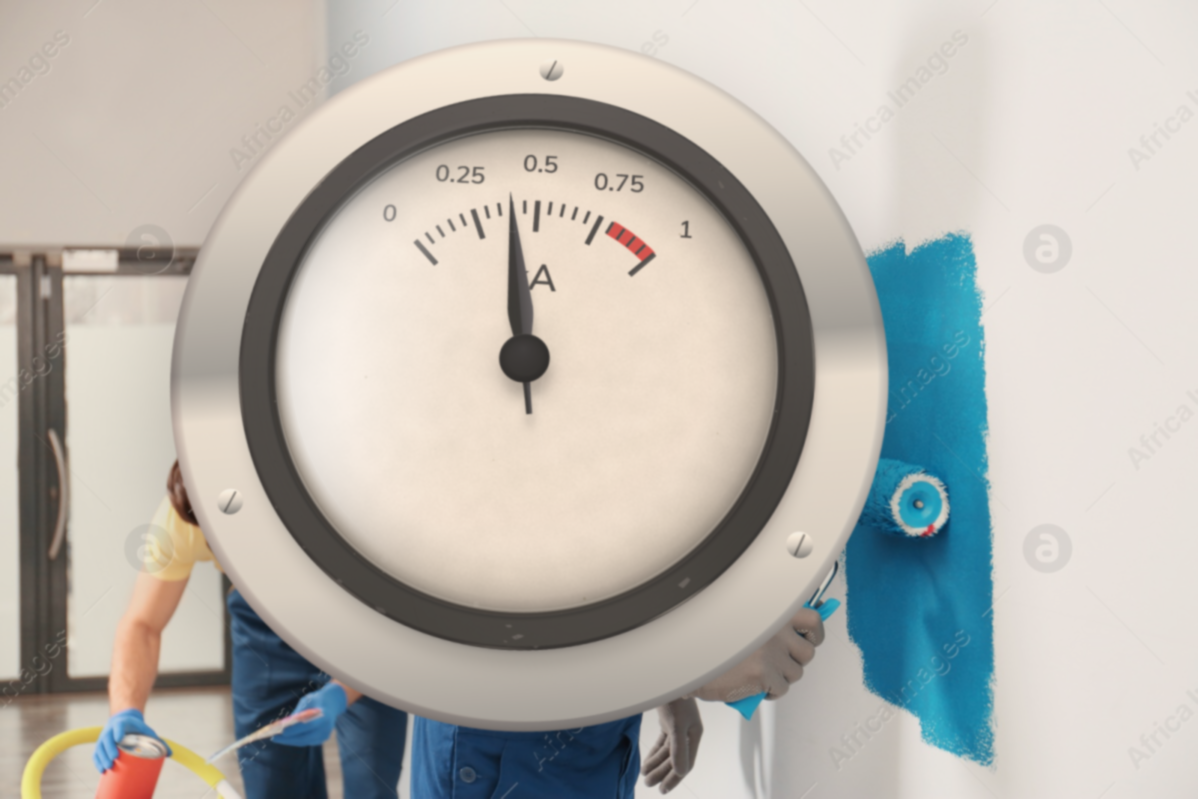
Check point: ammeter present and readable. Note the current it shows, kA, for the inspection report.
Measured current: 0.4 kA
